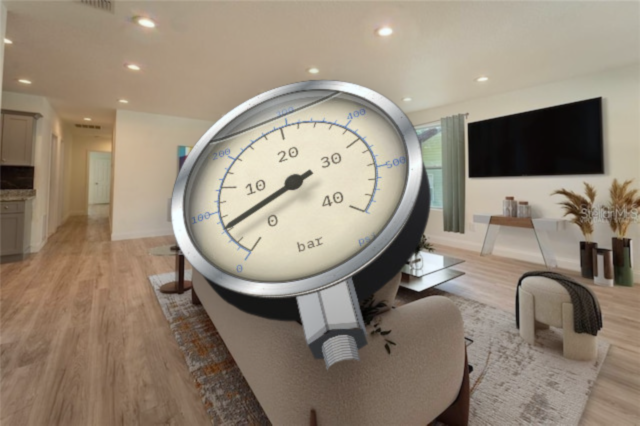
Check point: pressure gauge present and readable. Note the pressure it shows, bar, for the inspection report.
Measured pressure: 4 bar
